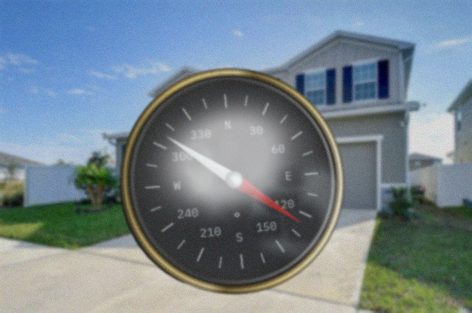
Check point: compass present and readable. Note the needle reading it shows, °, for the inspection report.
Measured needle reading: 127.5 °
